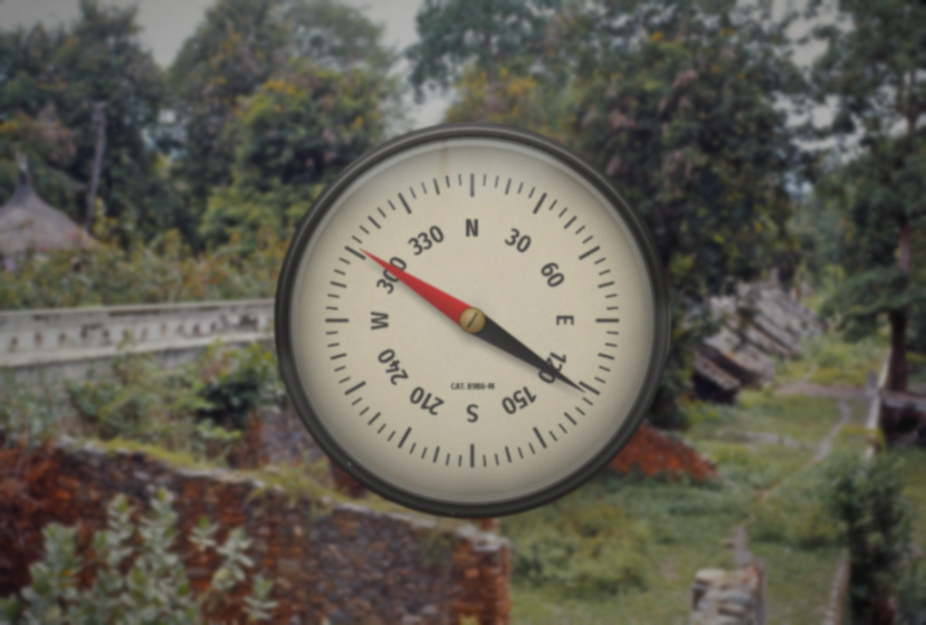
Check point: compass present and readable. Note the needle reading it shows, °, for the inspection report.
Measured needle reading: 302.5 °
